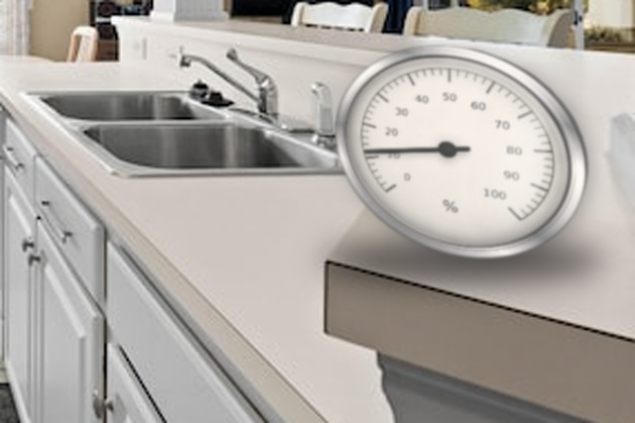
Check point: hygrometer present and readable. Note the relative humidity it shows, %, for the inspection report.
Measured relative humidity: 12 %
